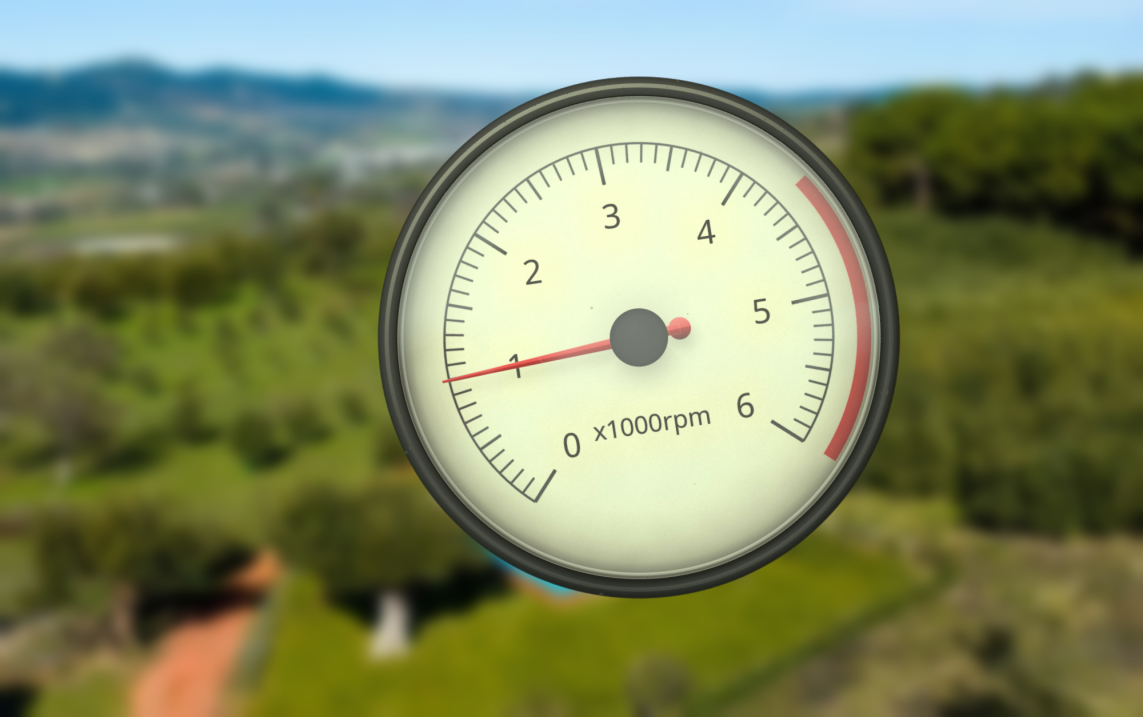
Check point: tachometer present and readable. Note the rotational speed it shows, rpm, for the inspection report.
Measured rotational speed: 1000 rpm
